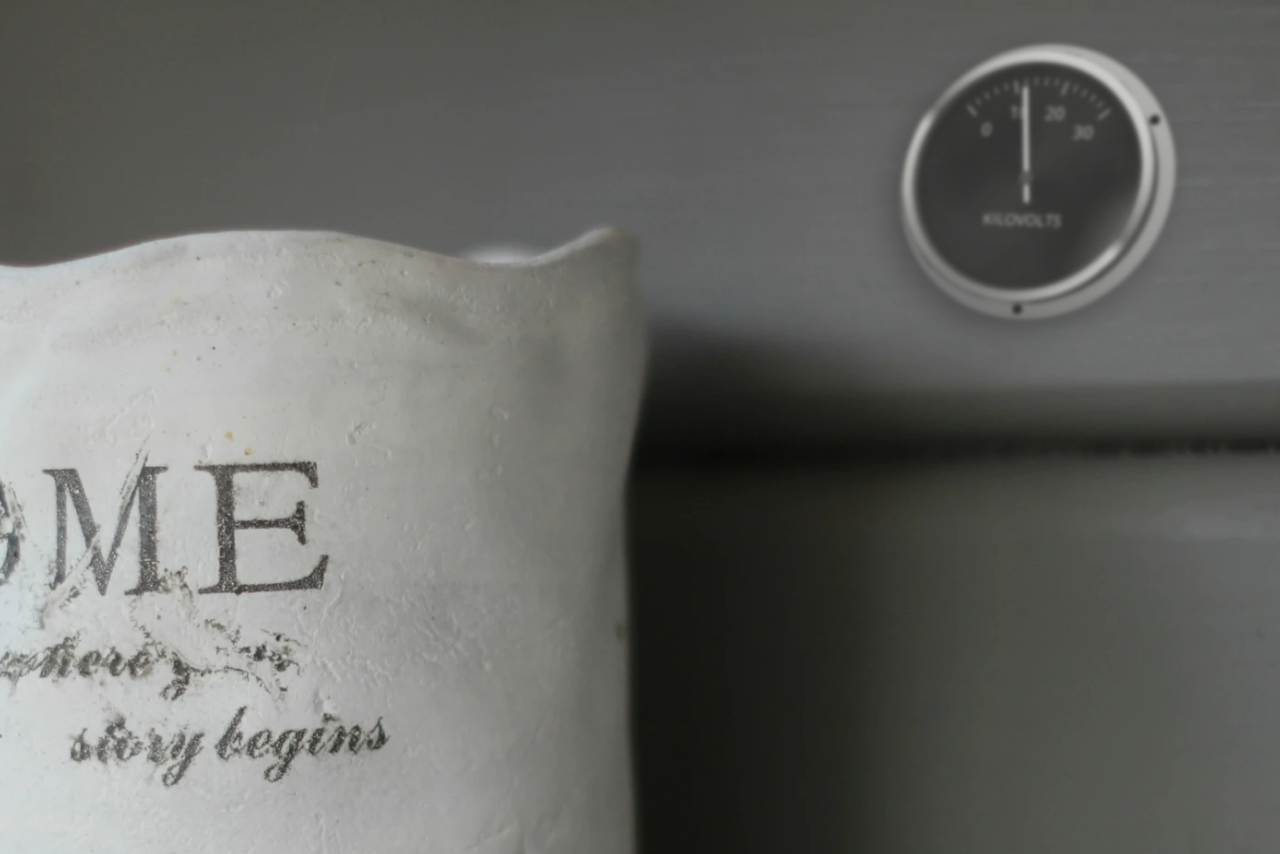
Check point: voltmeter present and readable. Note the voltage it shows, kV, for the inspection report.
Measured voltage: 12 kV
